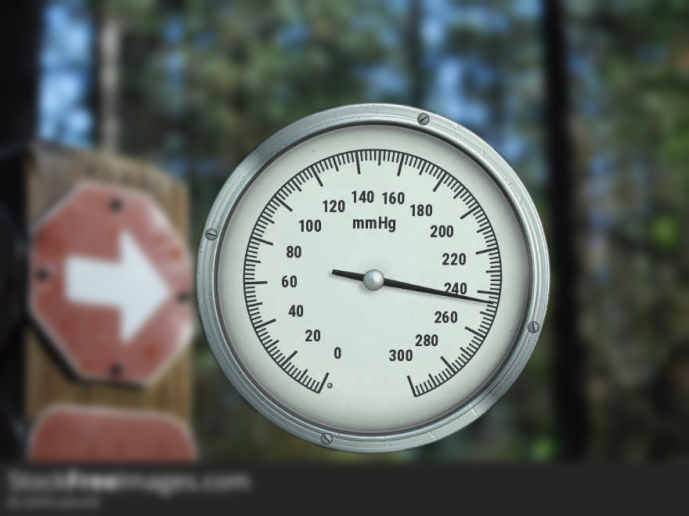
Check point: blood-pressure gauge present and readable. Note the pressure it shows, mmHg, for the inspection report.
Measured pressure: 244 mmHg
